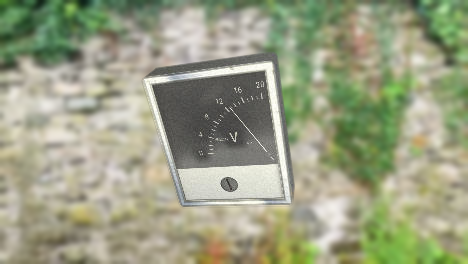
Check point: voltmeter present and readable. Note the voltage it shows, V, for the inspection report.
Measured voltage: 13 V
